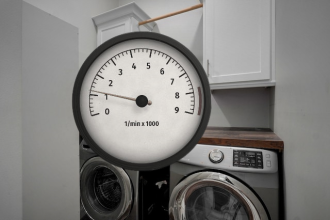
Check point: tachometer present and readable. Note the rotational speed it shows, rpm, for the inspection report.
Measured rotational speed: 1200 rpm
